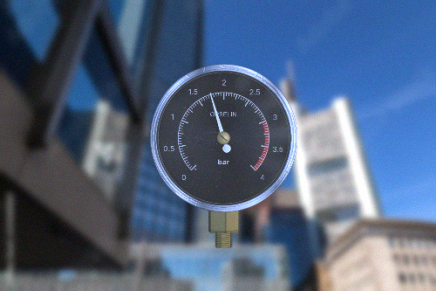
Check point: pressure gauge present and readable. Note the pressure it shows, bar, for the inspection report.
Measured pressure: 1.75 bar
